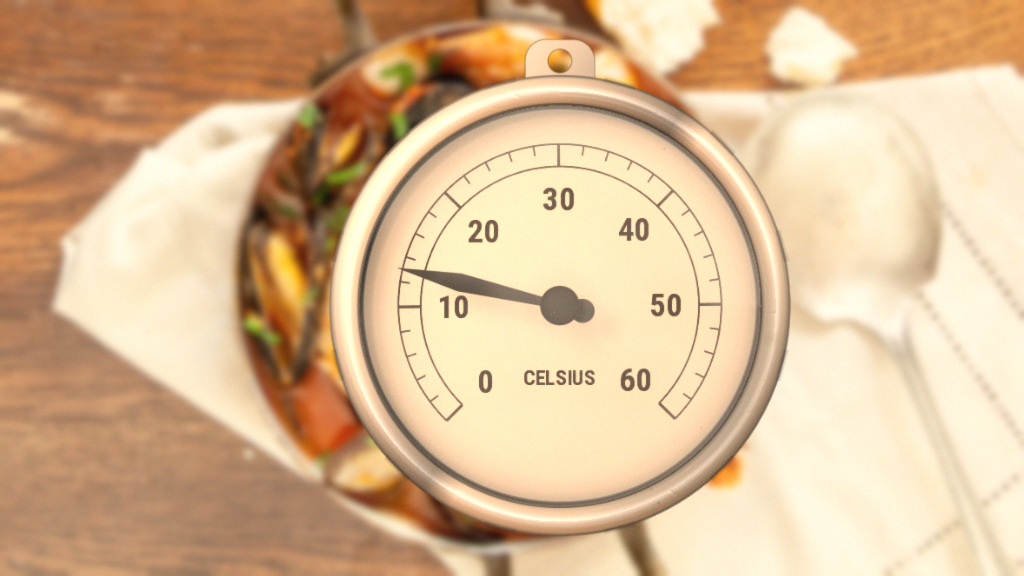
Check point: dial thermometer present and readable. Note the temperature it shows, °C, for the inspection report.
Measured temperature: 13 °C
